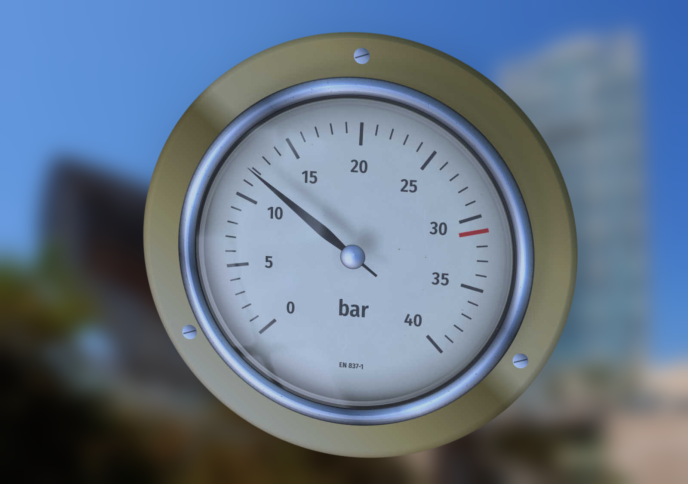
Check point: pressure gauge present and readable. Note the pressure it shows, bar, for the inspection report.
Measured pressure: 12 bar
